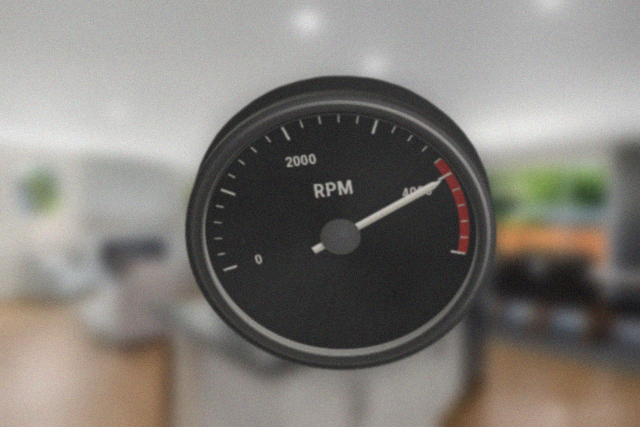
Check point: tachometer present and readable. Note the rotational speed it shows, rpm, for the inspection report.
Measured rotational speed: 4000 rpm
